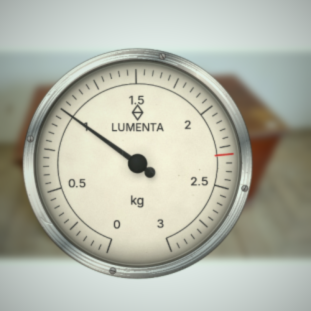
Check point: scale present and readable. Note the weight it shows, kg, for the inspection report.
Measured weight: 1 kg
